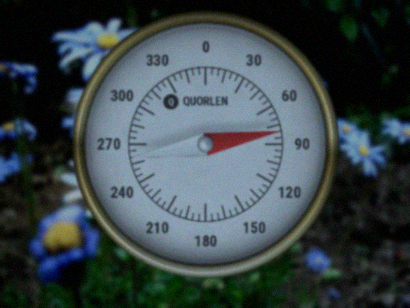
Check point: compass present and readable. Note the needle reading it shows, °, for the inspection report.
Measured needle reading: 80 °
